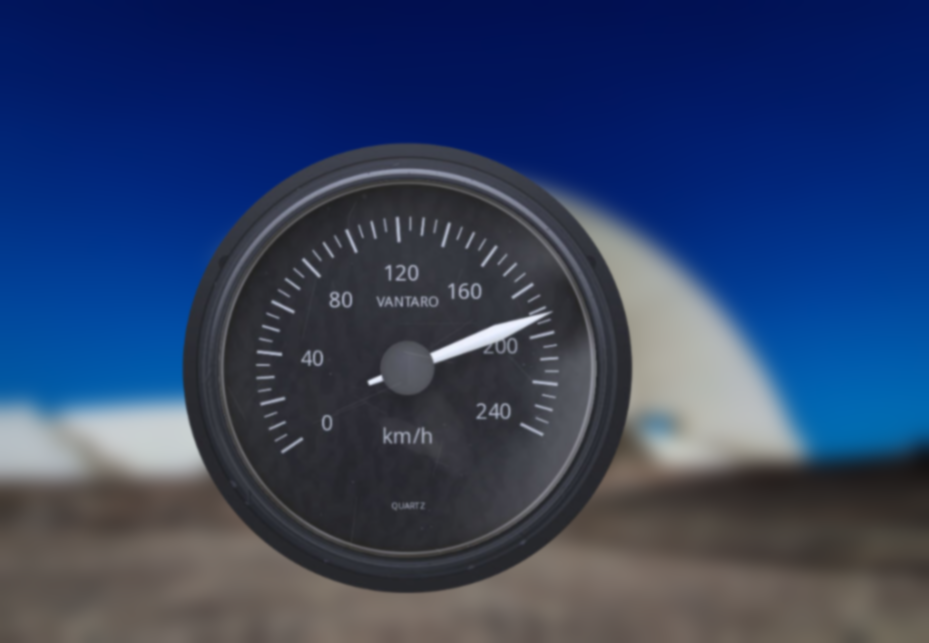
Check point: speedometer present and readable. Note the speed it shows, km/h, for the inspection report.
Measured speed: 192.5 km/h
